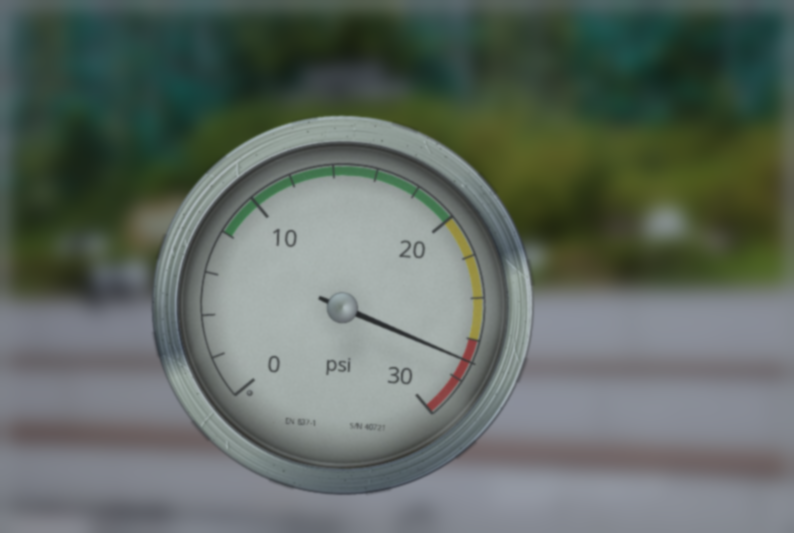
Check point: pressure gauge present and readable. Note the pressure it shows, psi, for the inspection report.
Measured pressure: 27 psi
